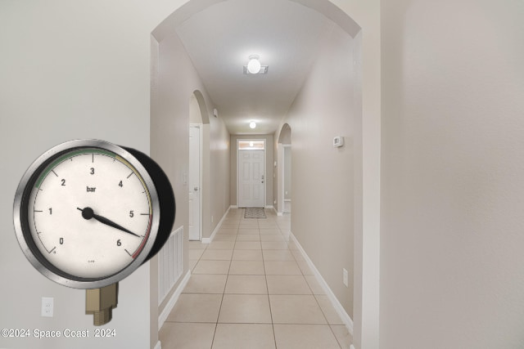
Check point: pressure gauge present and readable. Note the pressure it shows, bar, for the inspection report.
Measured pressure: 5.5 bar
